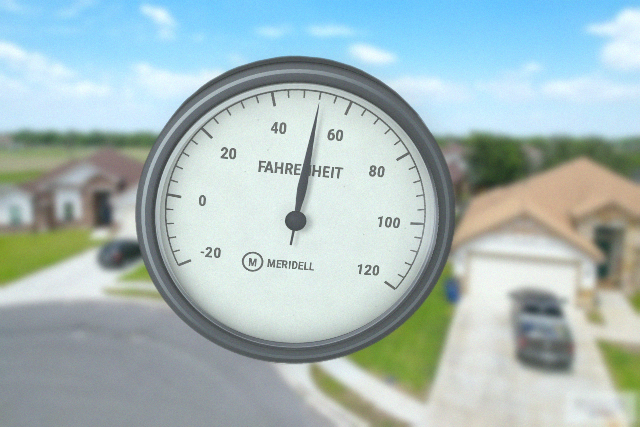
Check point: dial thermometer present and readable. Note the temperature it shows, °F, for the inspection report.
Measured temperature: 52 °F
